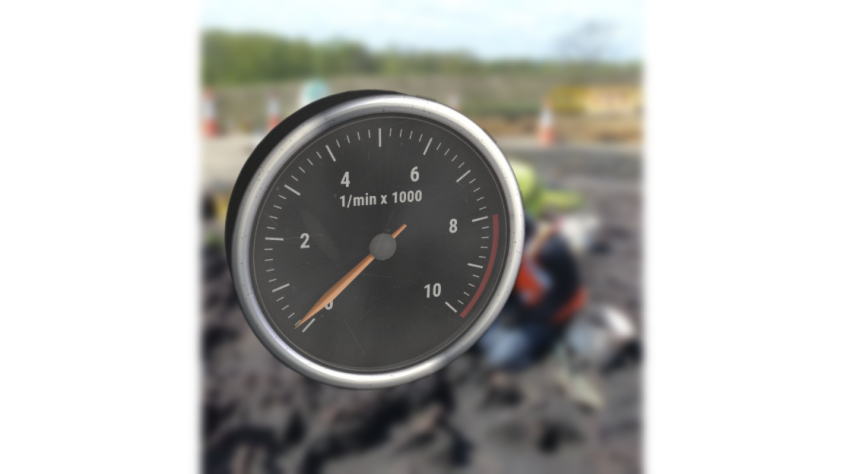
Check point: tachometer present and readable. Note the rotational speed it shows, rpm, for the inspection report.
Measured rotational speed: 200 rpm
